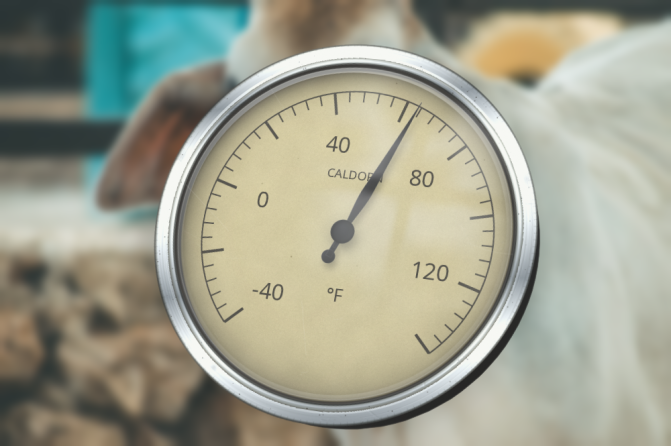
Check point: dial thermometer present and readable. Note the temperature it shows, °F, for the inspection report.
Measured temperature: 64 °F
